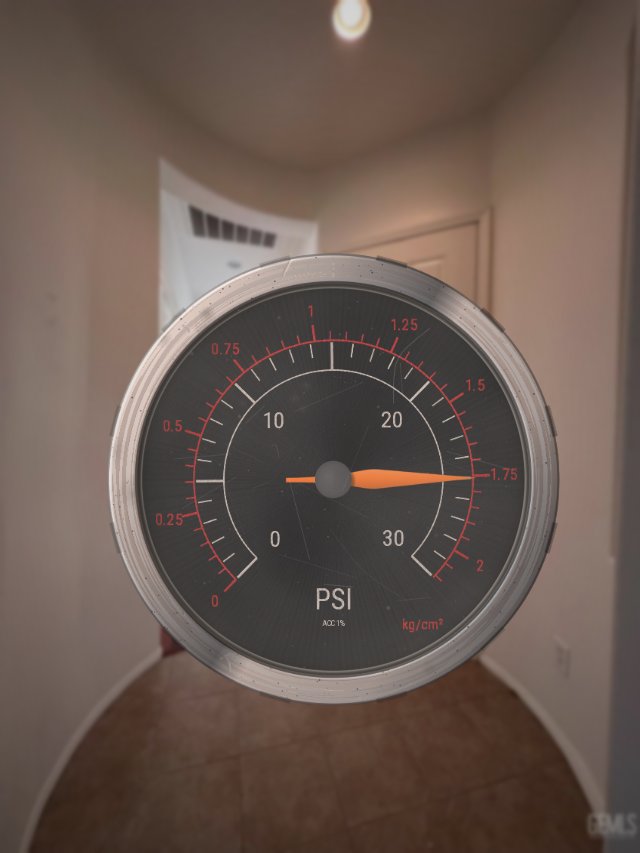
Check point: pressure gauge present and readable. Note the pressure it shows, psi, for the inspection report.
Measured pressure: 25 psi
